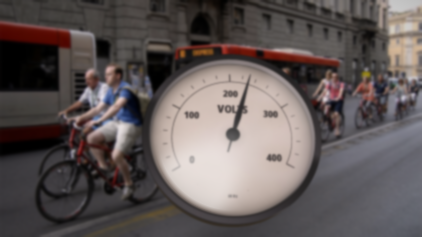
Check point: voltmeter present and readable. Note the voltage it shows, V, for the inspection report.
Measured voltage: 230 V
